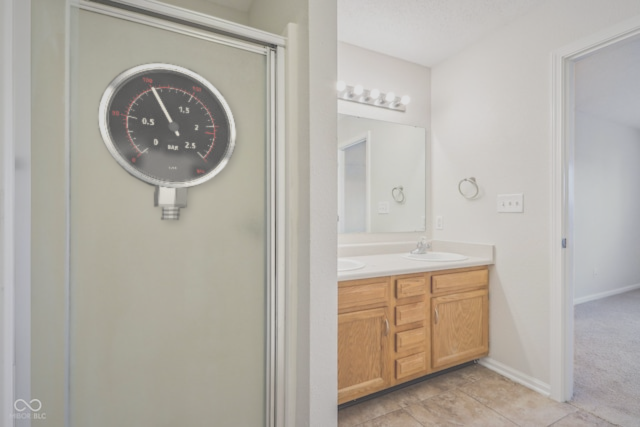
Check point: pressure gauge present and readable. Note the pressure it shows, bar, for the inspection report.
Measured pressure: 1 bar
